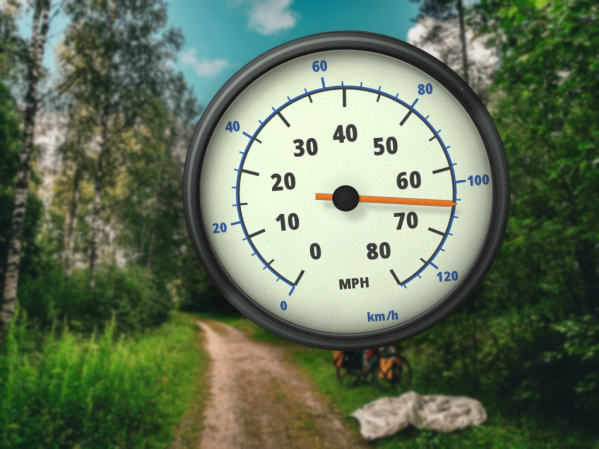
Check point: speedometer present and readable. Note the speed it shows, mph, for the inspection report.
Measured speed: 65 mph
